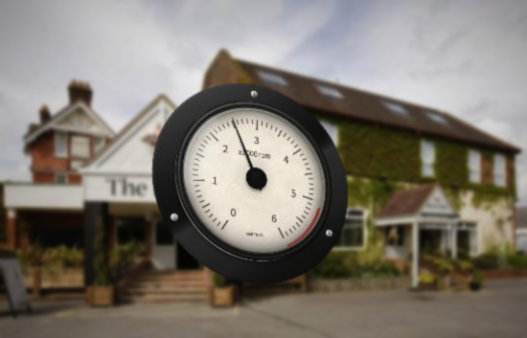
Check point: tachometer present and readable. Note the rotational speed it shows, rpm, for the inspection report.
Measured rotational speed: 2500 rpm
